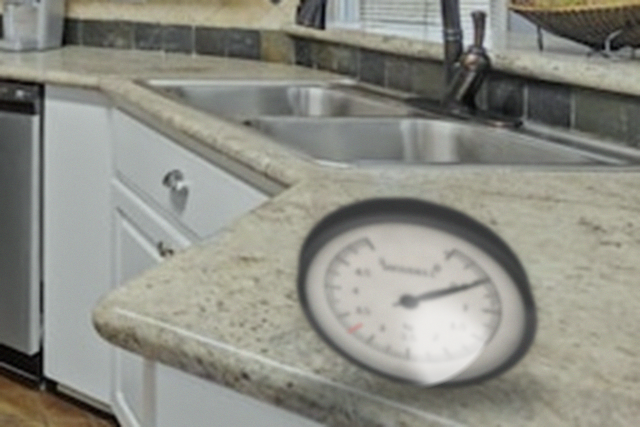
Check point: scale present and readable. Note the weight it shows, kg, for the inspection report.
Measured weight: 0.5 kg
